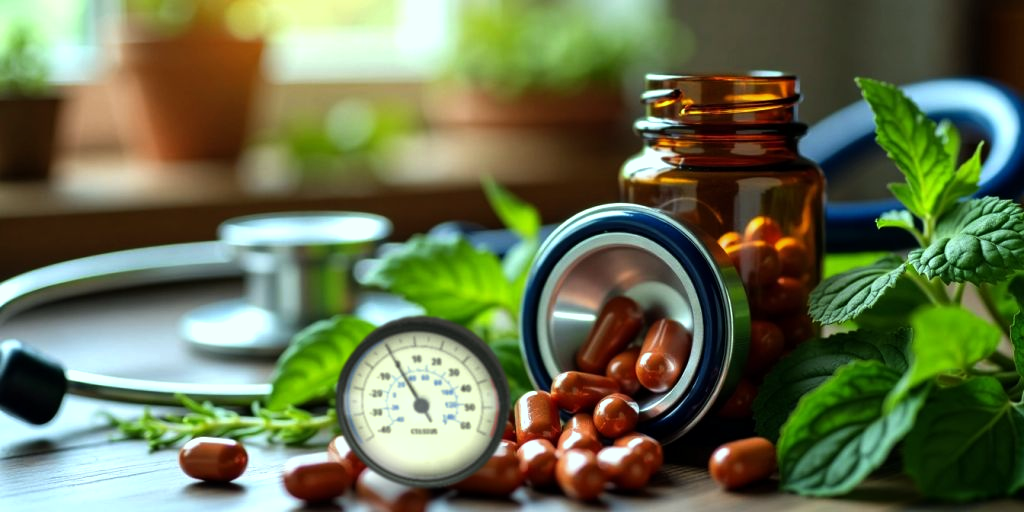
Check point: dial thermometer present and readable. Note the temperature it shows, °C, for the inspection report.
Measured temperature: 0 °C
